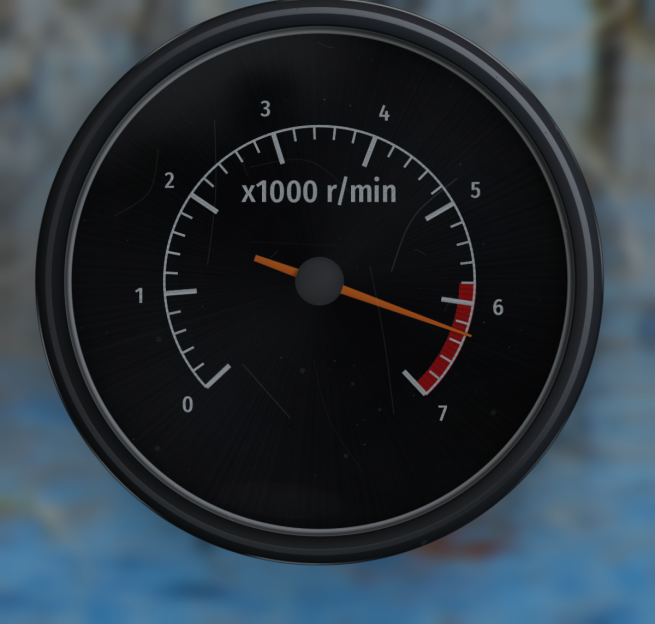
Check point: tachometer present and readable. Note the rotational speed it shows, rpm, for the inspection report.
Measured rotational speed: 6300 rpm
